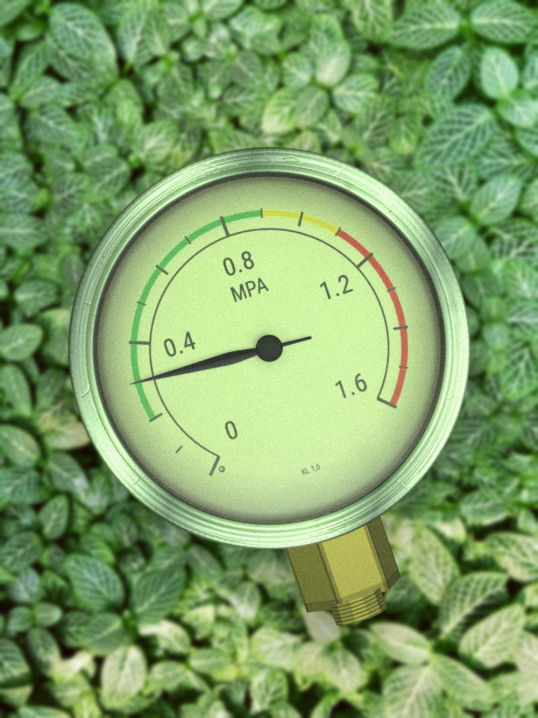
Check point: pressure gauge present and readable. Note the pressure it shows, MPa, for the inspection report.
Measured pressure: 0.3 MPa
